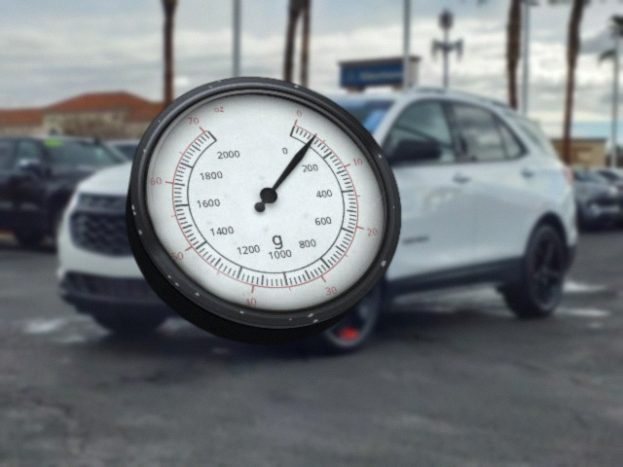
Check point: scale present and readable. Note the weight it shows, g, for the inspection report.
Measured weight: 100 g
